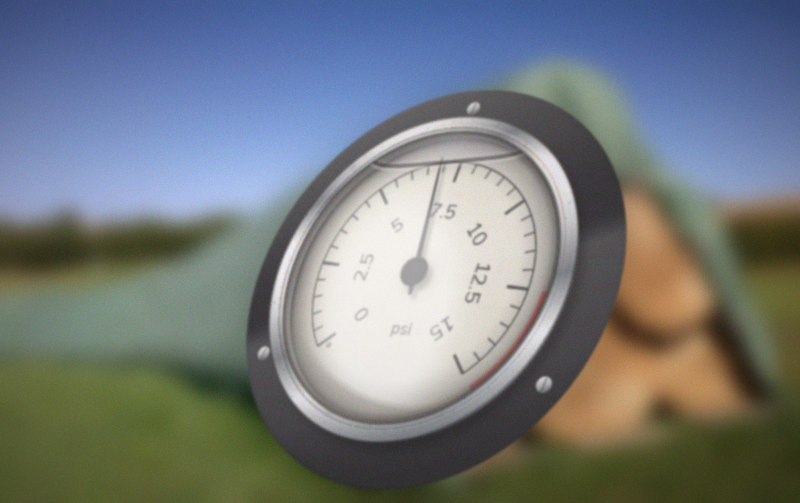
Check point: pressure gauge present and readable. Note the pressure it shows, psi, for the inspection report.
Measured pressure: 7 psi
